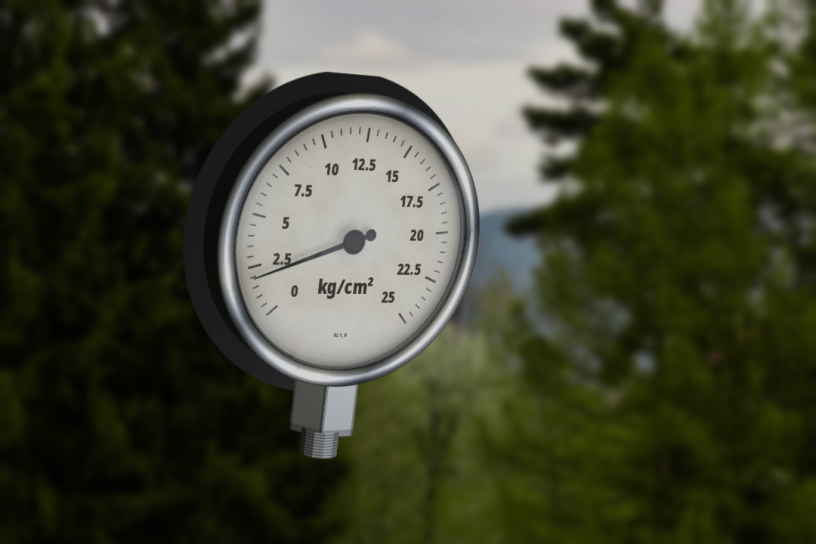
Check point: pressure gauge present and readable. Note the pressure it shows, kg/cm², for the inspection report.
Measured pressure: 2 kg/cm²
